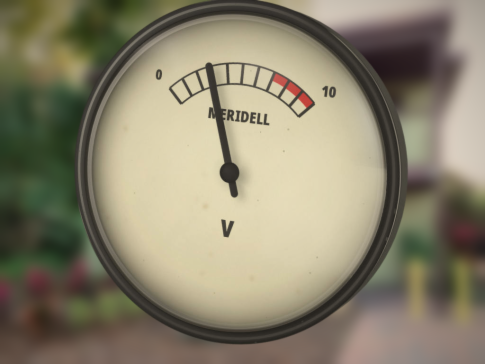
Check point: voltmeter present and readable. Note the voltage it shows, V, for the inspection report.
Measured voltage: 3 V
